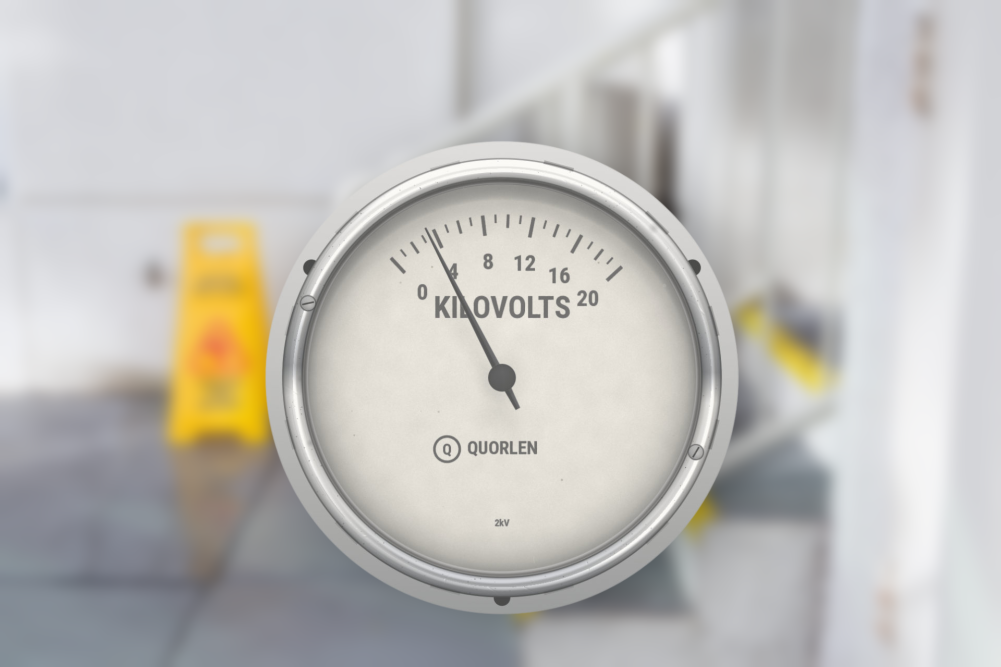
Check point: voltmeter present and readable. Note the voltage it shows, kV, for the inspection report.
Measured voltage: 3.5 kV
